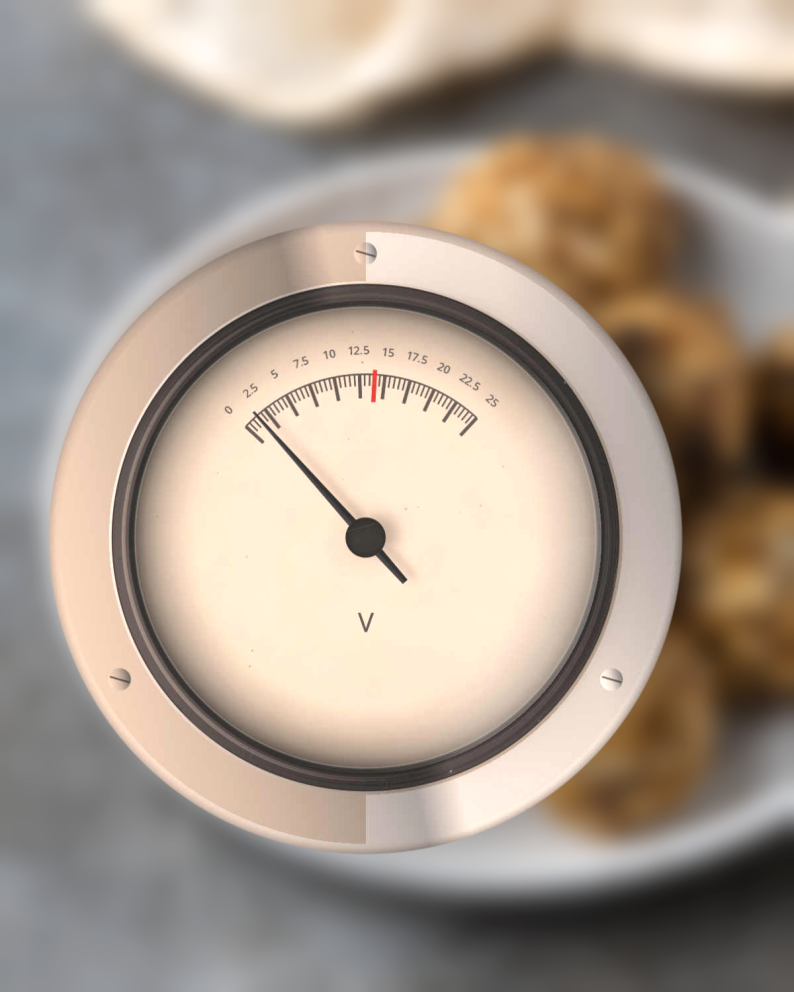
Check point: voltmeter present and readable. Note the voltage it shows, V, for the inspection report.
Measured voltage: 1.5 V
